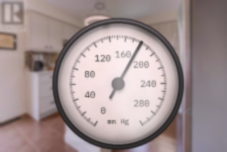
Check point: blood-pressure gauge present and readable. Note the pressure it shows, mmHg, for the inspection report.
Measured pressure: 180 mmHg
